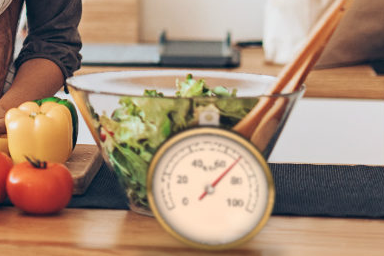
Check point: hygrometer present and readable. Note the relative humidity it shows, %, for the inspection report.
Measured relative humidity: 68 %
